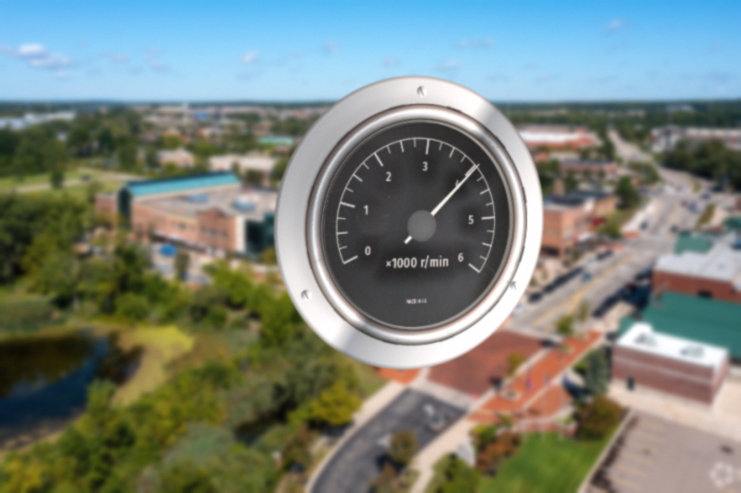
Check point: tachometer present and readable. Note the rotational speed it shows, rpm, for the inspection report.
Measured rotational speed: 4000 rpm
